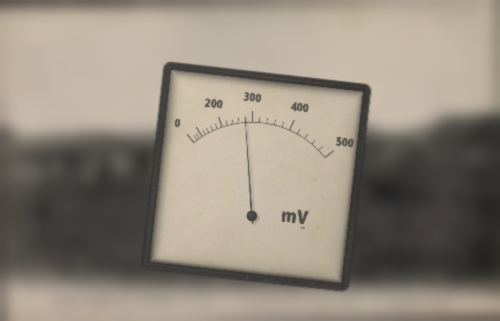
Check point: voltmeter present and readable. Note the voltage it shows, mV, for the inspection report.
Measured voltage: 280 mV
